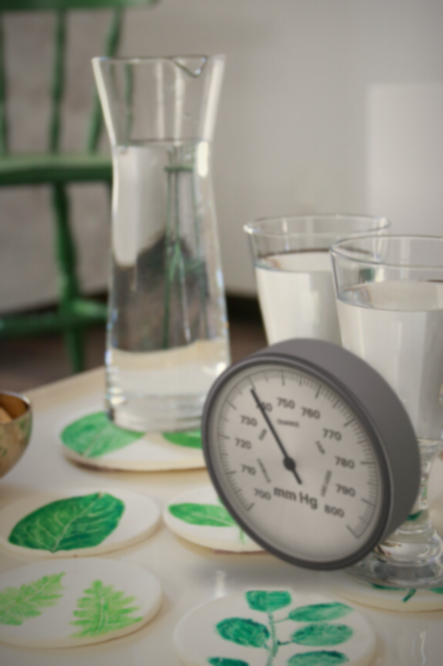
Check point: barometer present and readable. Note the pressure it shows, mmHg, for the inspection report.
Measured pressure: 740 mmHg
